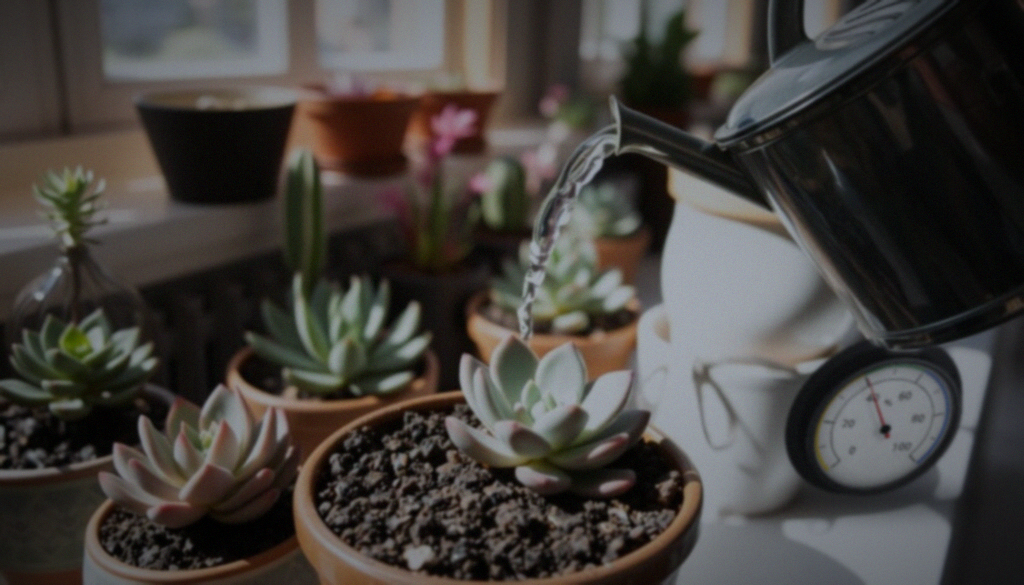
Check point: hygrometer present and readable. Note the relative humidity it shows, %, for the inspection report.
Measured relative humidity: 40 %
